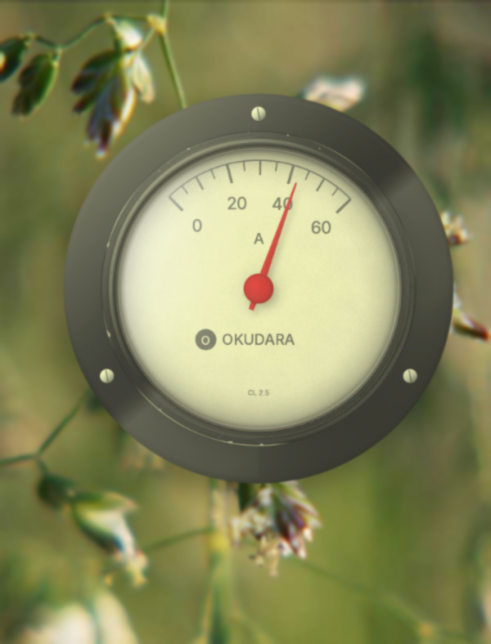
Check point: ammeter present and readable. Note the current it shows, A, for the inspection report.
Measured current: 42.5 A
